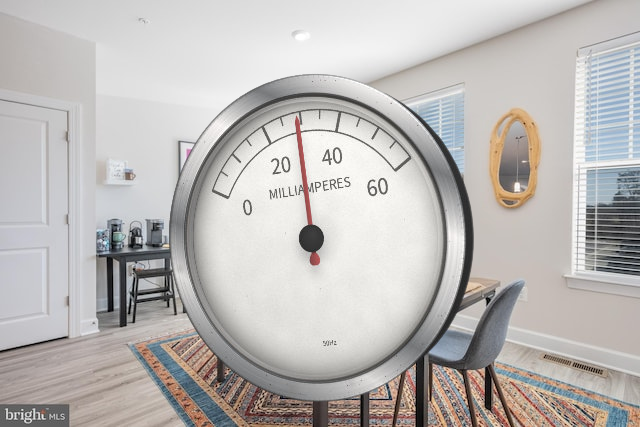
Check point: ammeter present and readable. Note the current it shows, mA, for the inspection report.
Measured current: 30 mA
